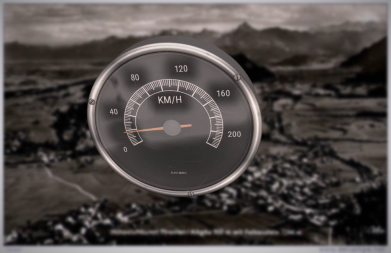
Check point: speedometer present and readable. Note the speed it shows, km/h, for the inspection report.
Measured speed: 20 km/h
